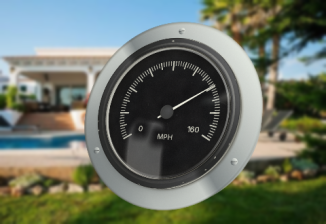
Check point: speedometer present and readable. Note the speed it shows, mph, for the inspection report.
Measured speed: 120 mph
